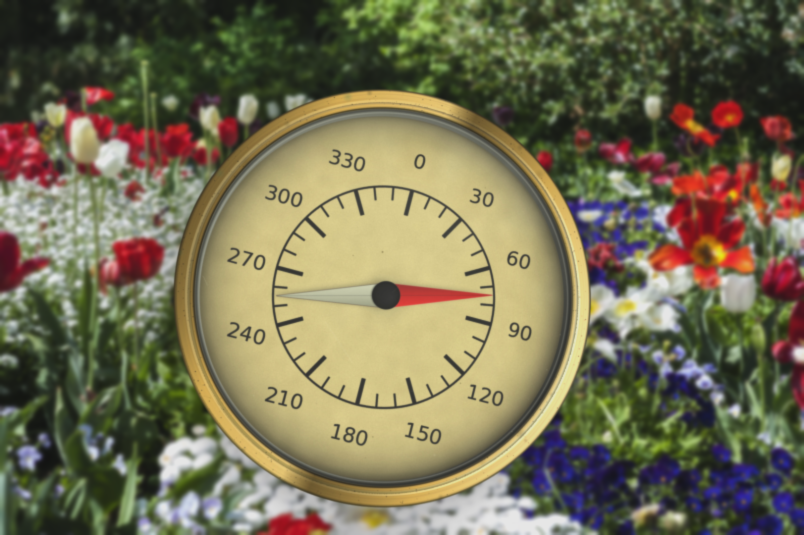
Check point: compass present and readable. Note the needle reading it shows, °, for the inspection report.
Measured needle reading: 75 °
